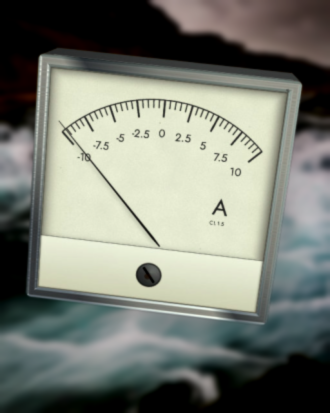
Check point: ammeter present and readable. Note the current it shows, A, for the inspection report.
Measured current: -9.5 A
